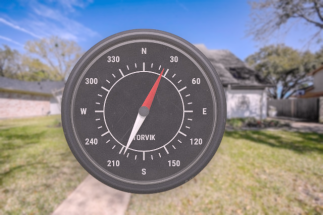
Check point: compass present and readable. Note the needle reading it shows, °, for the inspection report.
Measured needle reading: 25 °
